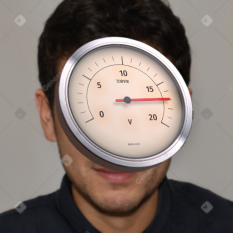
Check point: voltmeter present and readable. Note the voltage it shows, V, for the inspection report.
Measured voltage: 17 V
